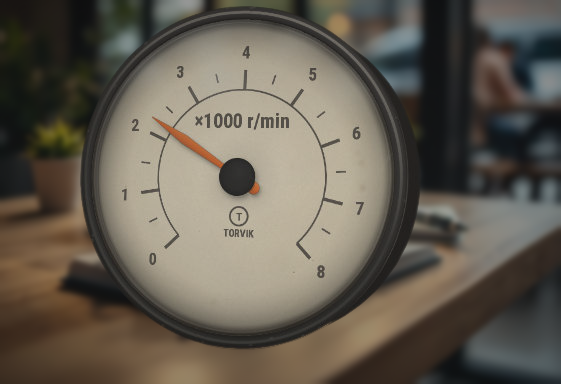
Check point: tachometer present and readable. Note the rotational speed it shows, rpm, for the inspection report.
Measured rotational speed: 2250 rpm
